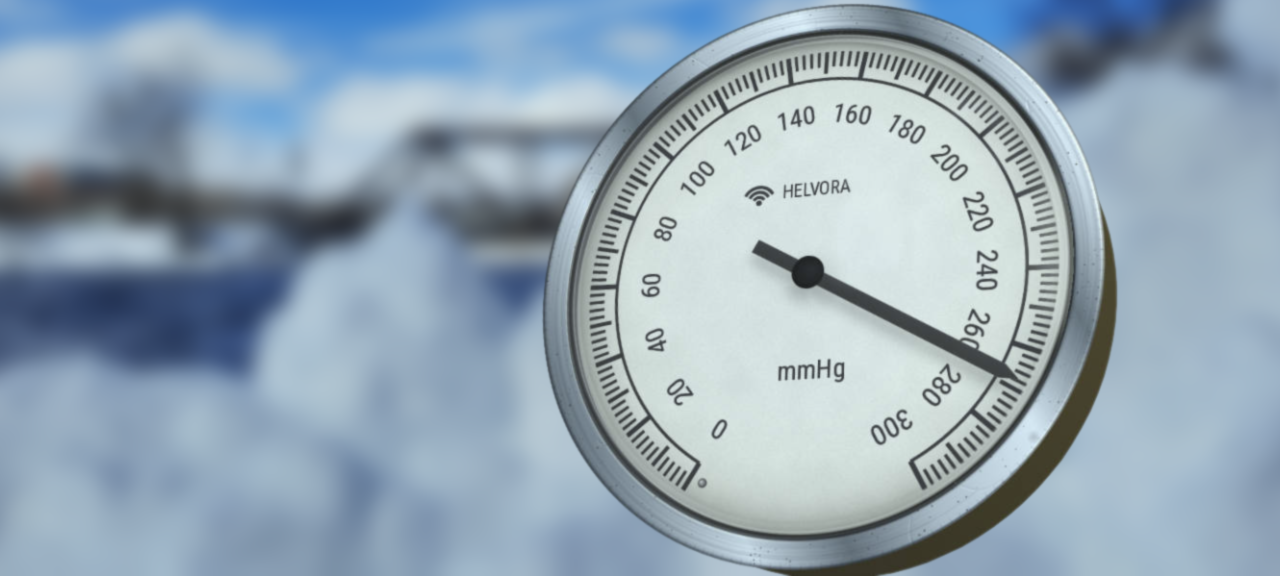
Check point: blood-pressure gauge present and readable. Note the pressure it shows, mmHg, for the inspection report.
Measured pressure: 268 mmHg
